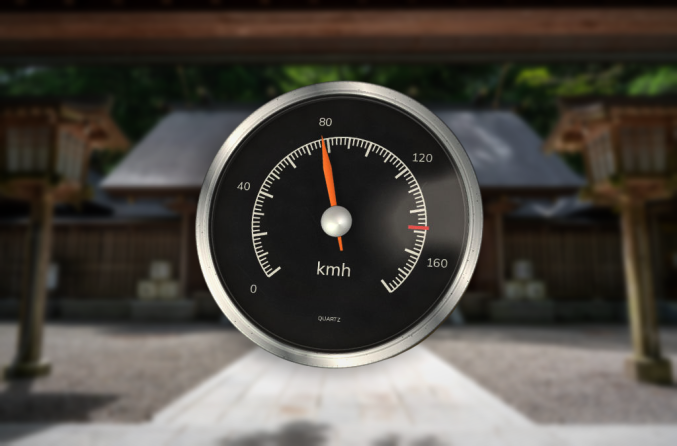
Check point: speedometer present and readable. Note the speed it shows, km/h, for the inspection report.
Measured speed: 78 km/h
